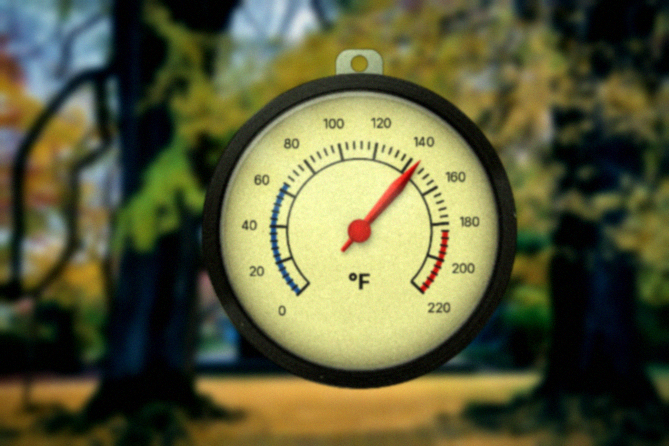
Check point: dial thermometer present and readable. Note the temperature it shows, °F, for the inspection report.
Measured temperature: 144 °F
